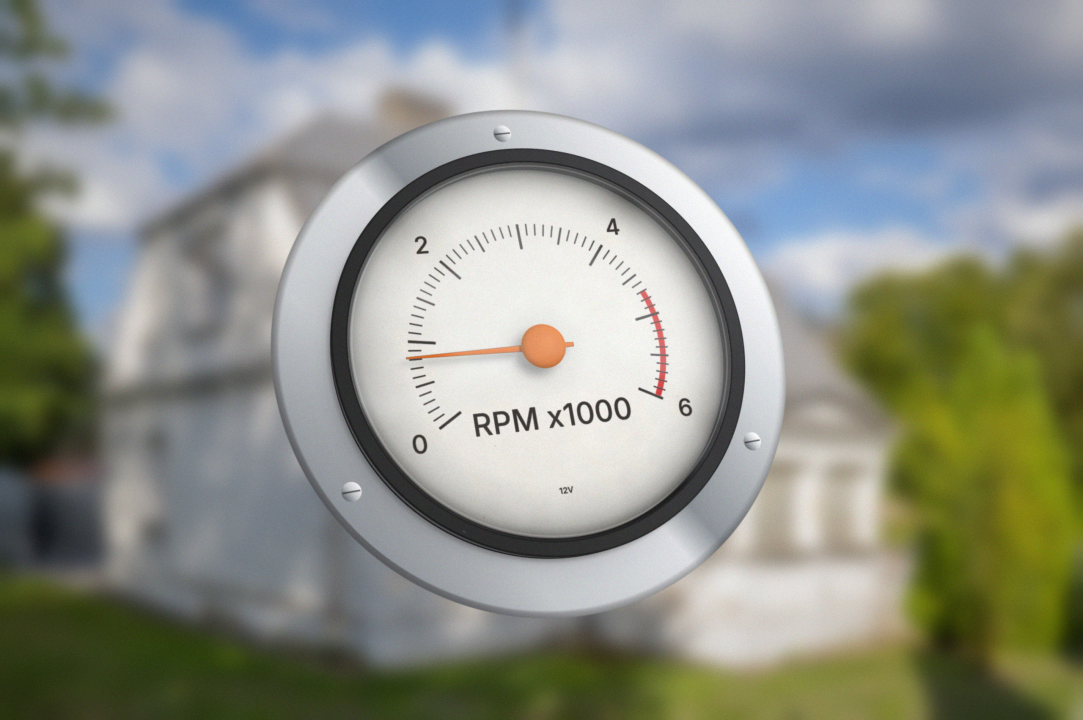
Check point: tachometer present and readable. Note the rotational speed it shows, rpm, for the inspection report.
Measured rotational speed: 800 rpm
